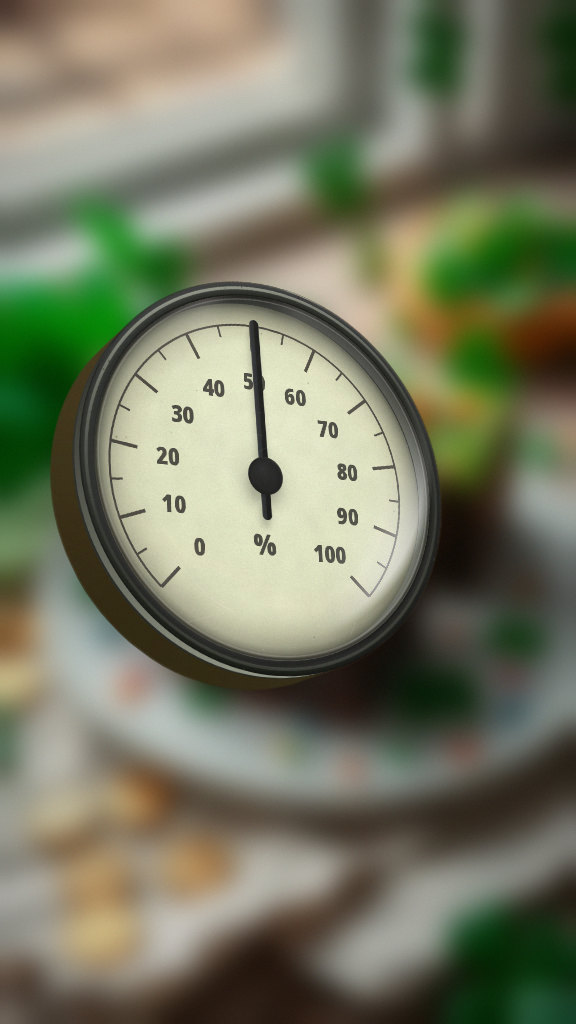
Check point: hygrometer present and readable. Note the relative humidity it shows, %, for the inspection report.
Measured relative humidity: 50 %
